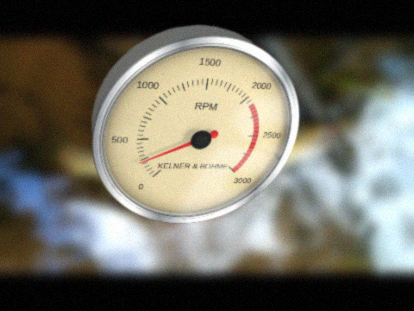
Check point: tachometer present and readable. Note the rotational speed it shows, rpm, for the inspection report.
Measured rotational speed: 250 rpm
